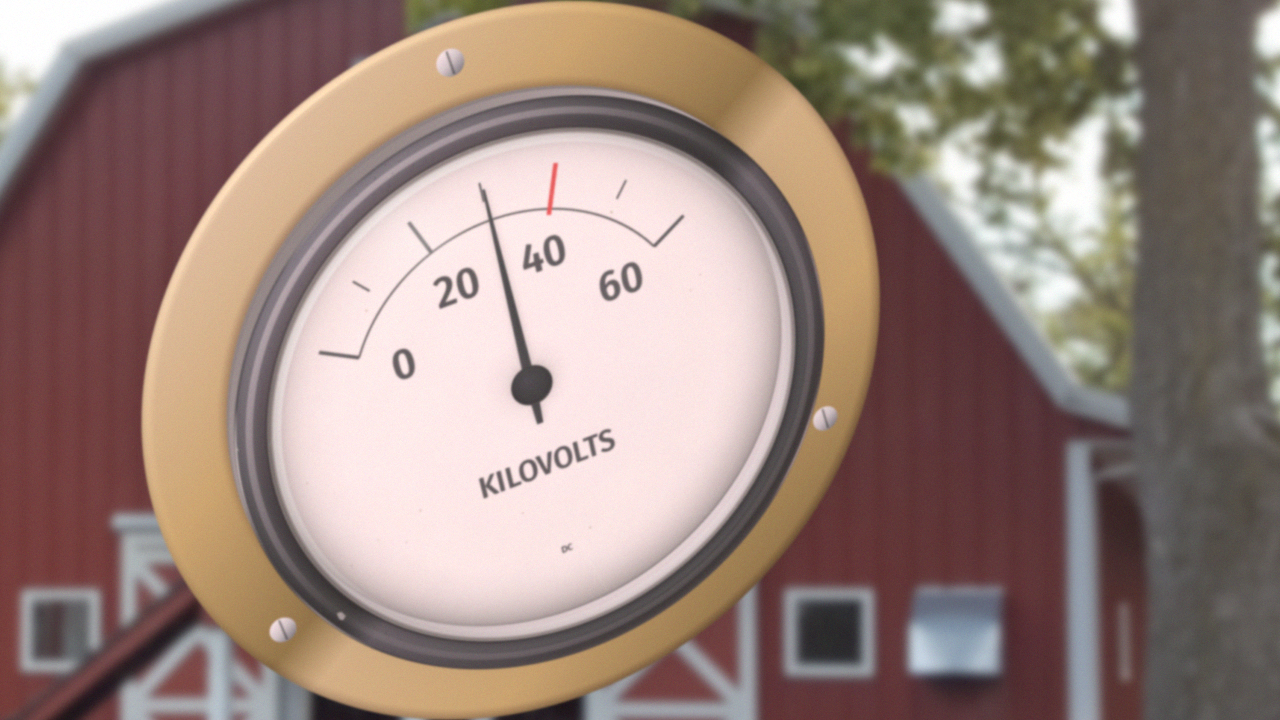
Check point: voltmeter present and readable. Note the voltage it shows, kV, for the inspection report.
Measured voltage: 30 kV
